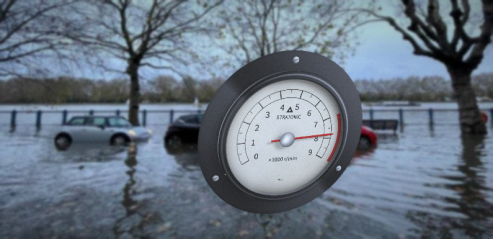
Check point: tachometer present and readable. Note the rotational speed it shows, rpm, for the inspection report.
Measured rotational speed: 7750 rpm
